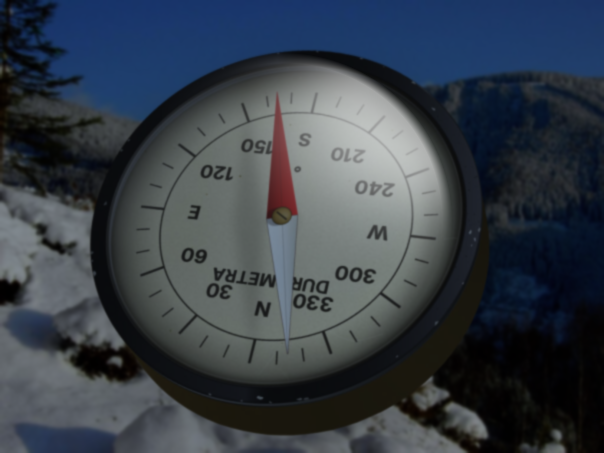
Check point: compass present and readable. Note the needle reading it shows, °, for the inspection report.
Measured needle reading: 165 °
